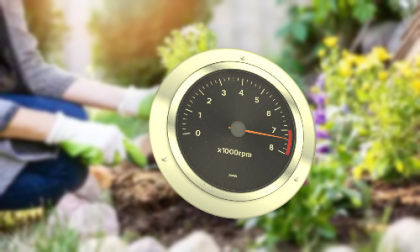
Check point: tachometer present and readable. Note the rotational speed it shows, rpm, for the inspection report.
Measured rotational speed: 7400 rpm
